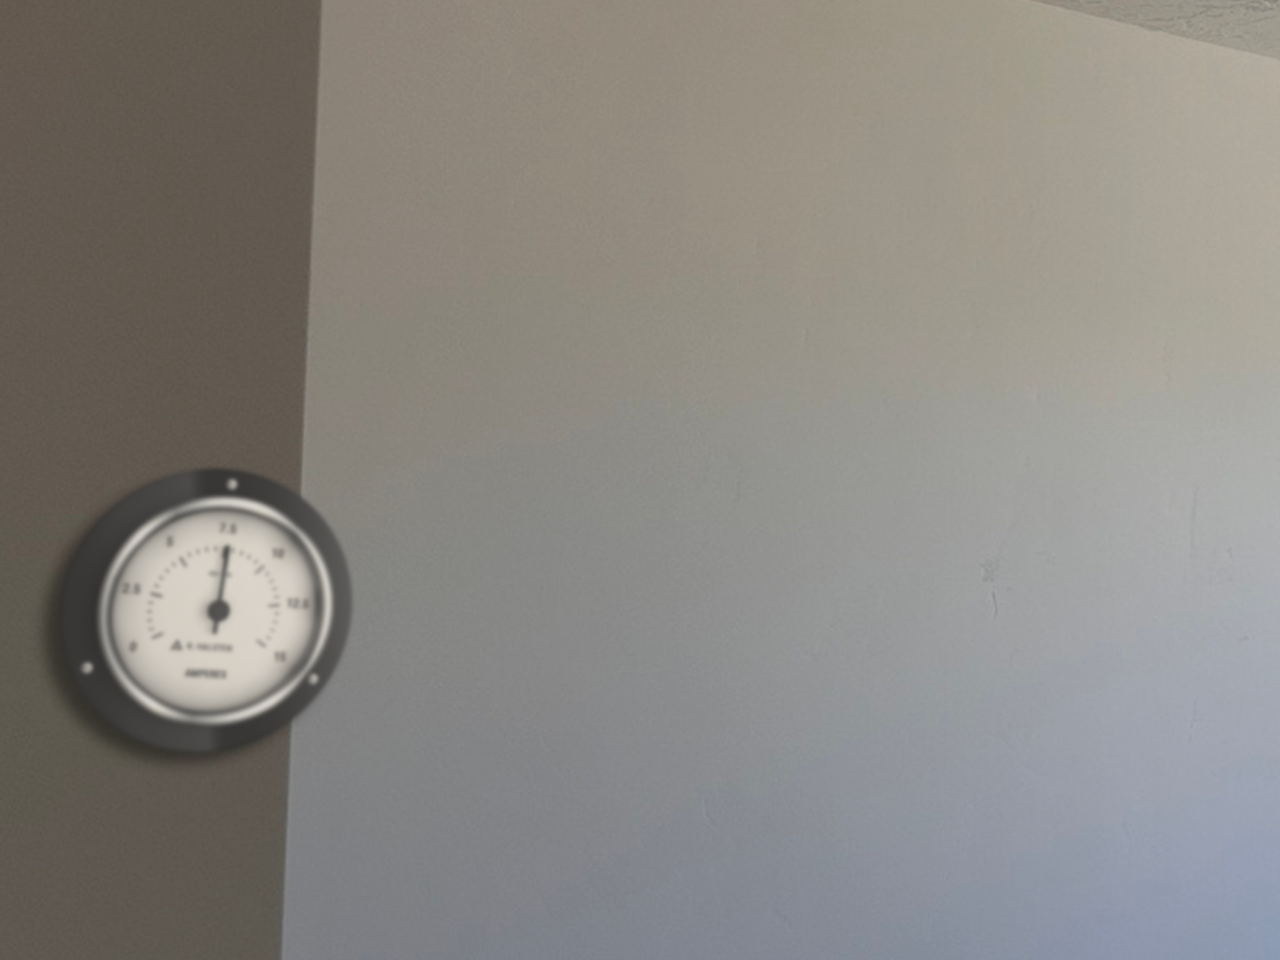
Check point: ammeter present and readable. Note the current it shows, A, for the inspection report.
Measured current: 7.5 A
